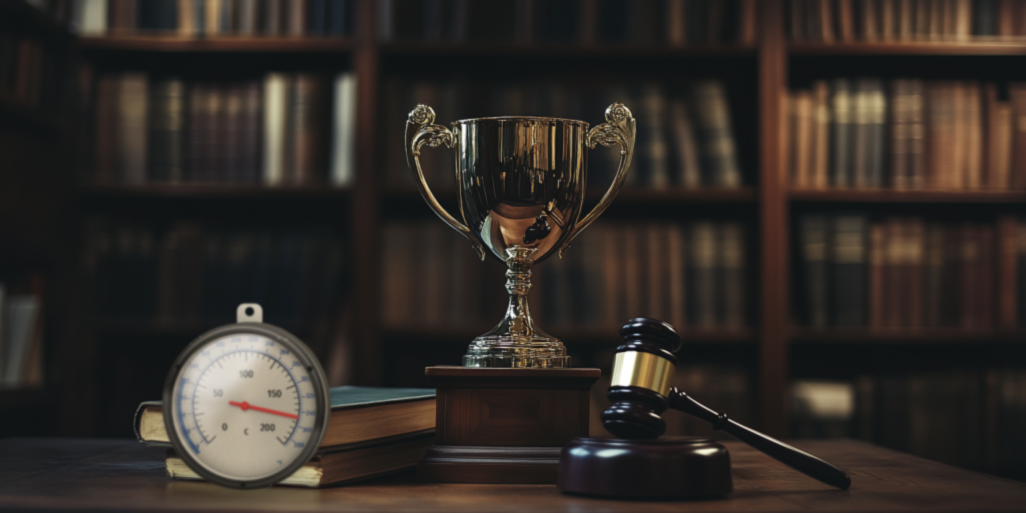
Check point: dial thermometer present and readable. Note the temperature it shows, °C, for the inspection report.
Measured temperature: 175 °C
